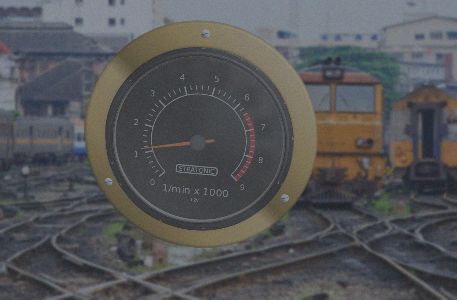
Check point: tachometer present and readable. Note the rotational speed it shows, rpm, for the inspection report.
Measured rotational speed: 1200 rpm
